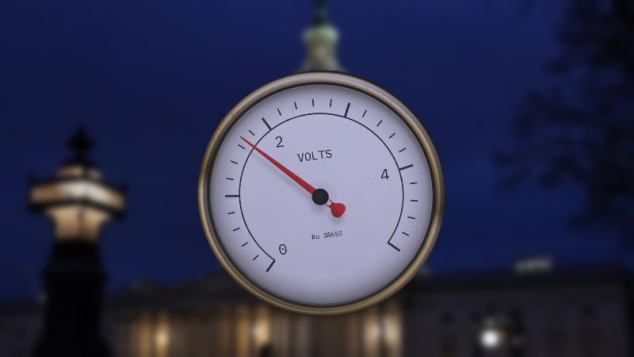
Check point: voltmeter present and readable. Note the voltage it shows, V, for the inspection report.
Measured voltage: 1.7 V
